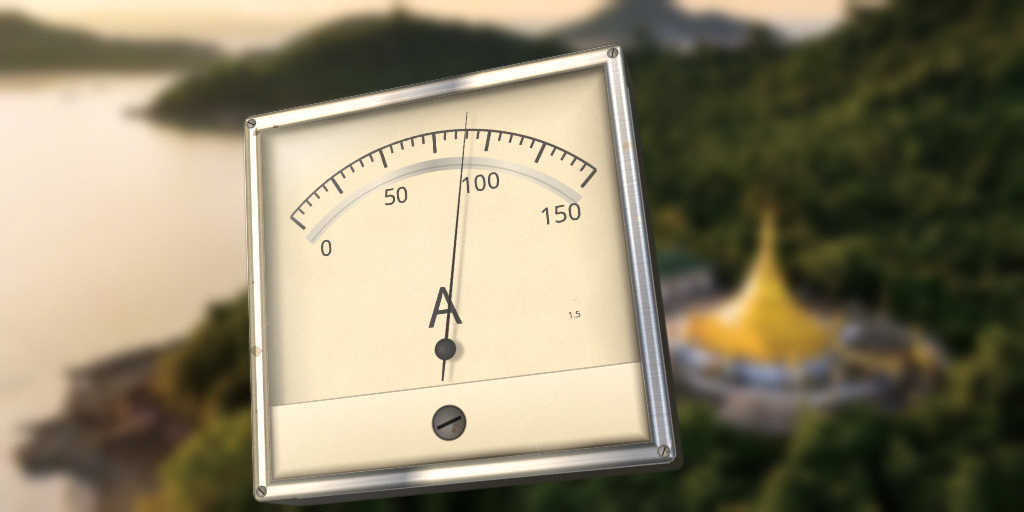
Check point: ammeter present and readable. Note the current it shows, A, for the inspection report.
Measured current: 90 A
